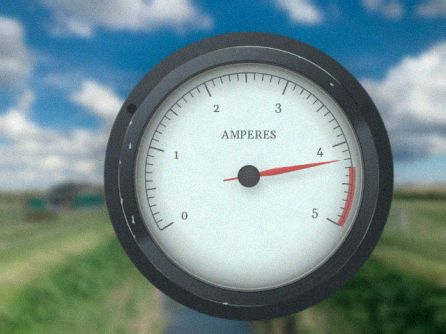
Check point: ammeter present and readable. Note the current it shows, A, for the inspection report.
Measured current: 4.2 A
